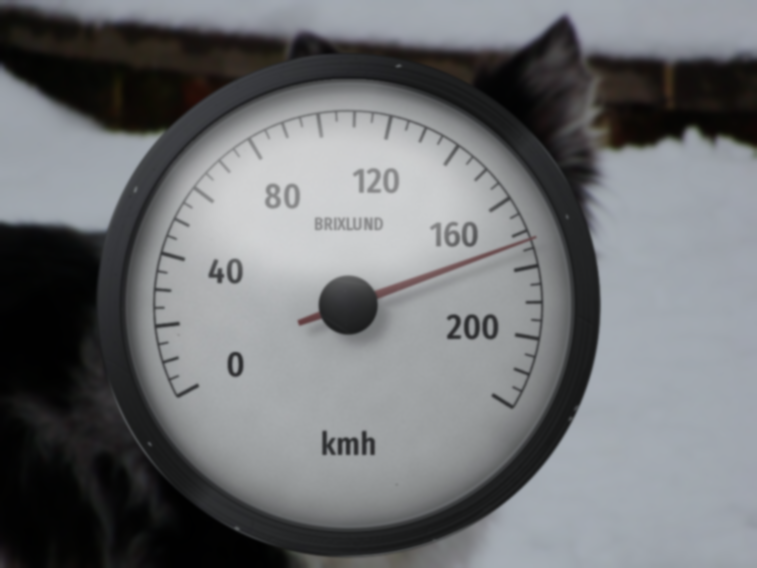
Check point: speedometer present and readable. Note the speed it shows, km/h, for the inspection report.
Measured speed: 172.5 km/h
